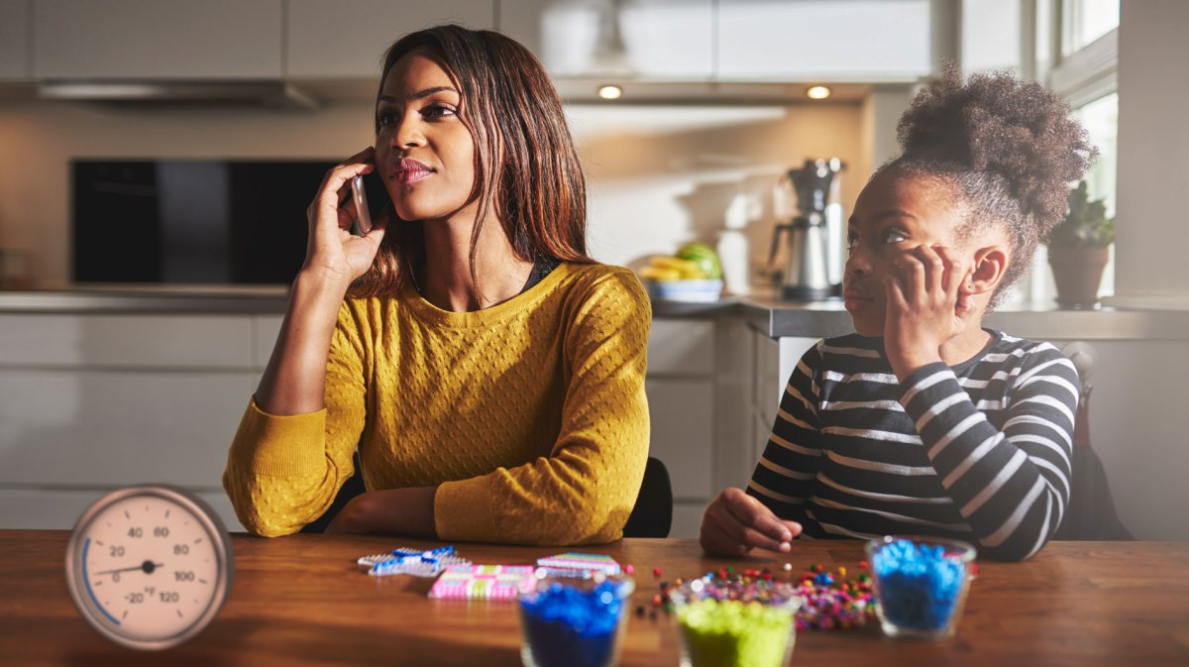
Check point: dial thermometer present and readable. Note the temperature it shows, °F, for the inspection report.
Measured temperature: 5 °F
